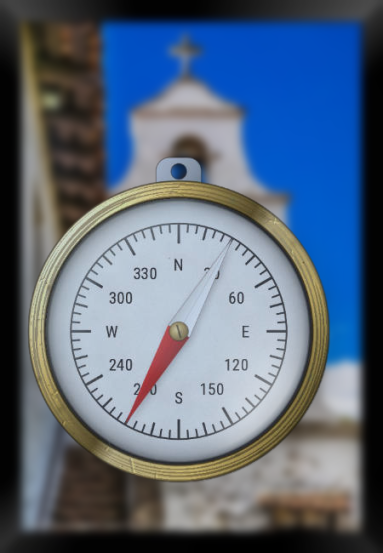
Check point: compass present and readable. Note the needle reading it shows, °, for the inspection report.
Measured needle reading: 210 °
